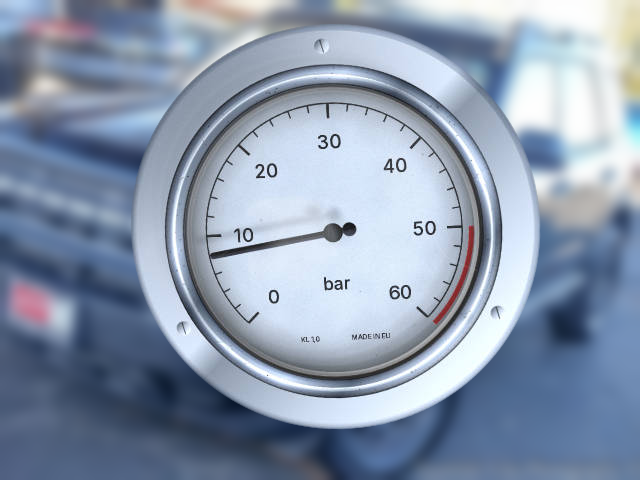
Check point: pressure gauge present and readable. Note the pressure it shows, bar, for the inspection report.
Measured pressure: 8 bar
